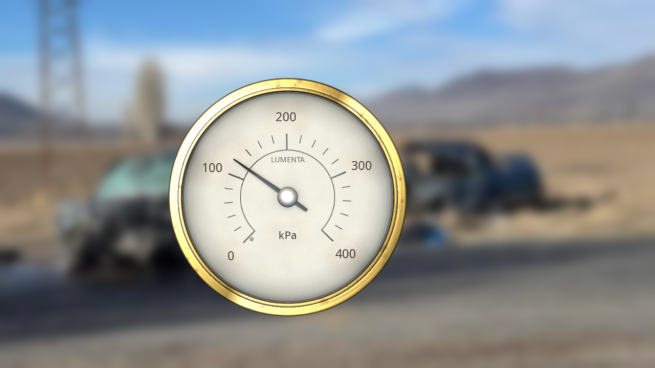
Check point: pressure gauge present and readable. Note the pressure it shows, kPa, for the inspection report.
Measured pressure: 120 kPa
